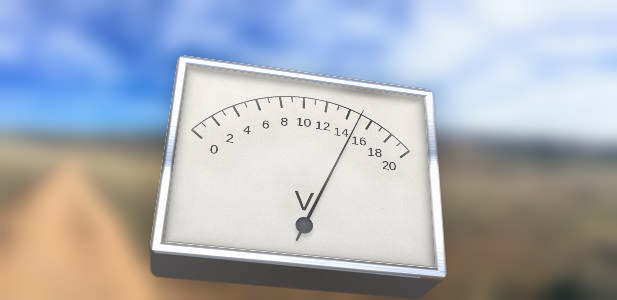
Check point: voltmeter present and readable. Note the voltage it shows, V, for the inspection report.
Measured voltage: 15 V
